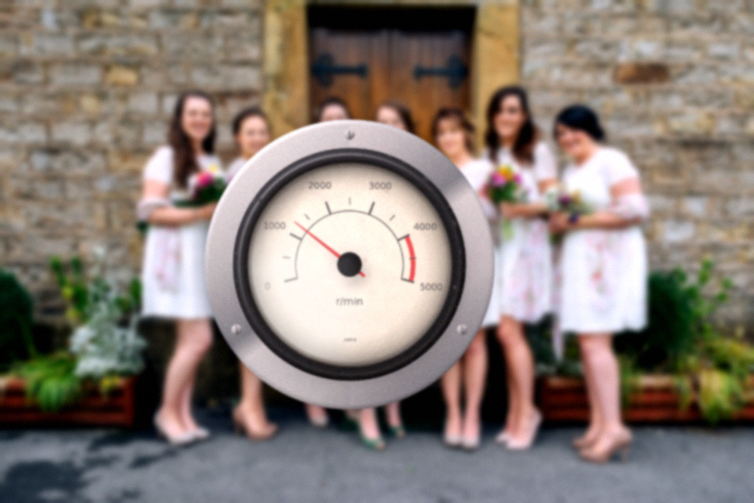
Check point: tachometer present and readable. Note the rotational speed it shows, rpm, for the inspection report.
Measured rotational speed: 1250 rpm
